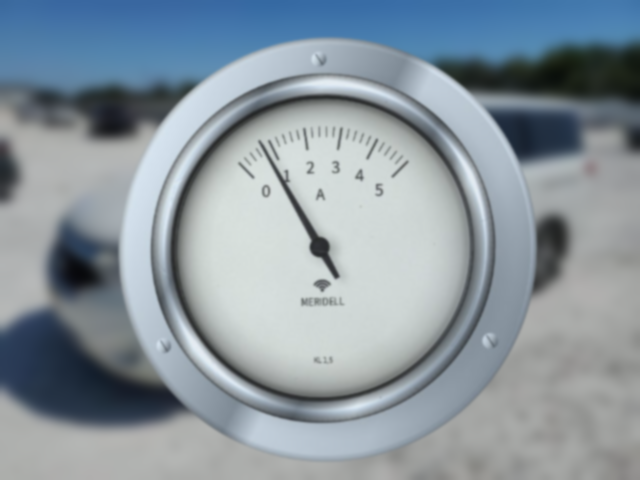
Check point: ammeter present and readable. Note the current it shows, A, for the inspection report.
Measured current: 0.8 A
